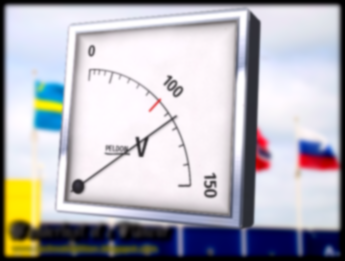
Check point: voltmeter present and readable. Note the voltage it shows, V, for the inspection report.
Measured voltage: 115 V
